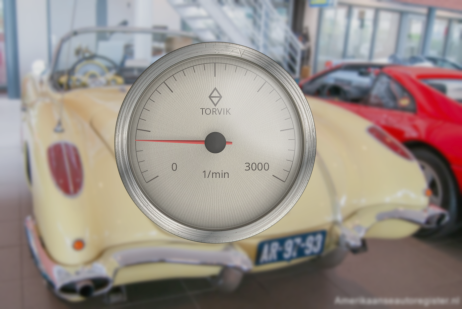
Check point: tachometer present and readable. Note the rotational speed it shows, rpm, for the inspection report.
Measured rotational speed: 400 rpm
